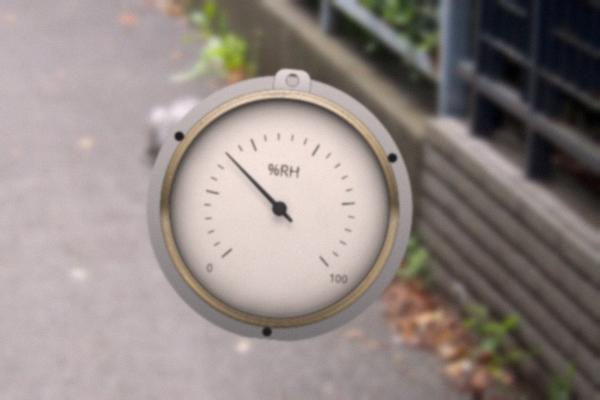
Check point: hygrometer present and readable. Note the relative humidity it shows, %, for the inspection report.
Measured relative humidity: 32 %
